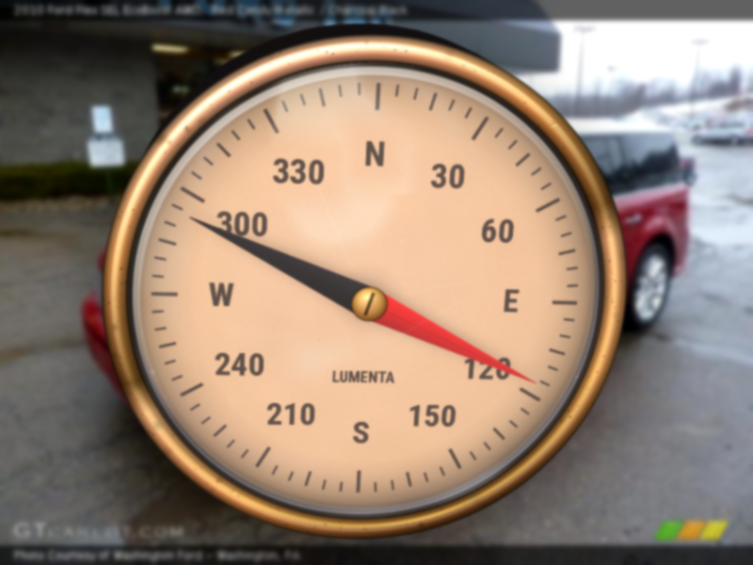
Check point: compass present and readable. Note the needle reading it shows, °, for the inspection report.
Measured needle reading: 115 °
